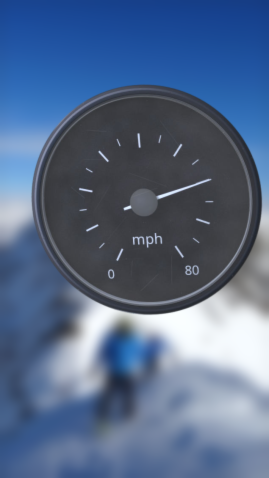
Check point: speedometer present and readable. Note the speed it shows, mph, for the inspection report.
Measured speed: 60 mph
